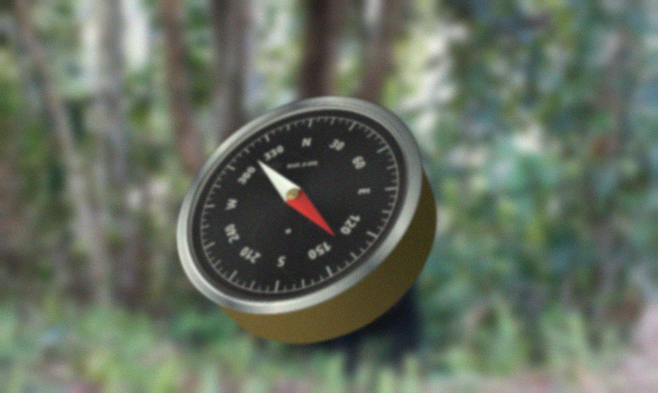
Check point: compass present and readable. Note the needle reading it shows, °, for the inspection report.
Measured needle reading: 135 °
